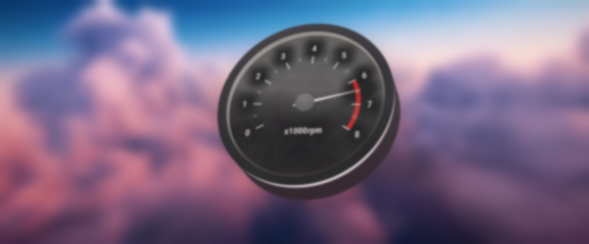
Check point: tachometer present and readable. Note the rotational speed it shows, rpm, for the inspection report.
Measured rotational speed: 6500 rpm
